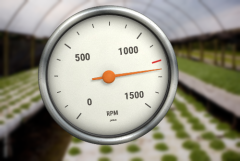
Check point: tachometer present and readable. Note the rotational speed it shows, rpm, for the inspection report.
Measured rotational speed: 1250 rpm
